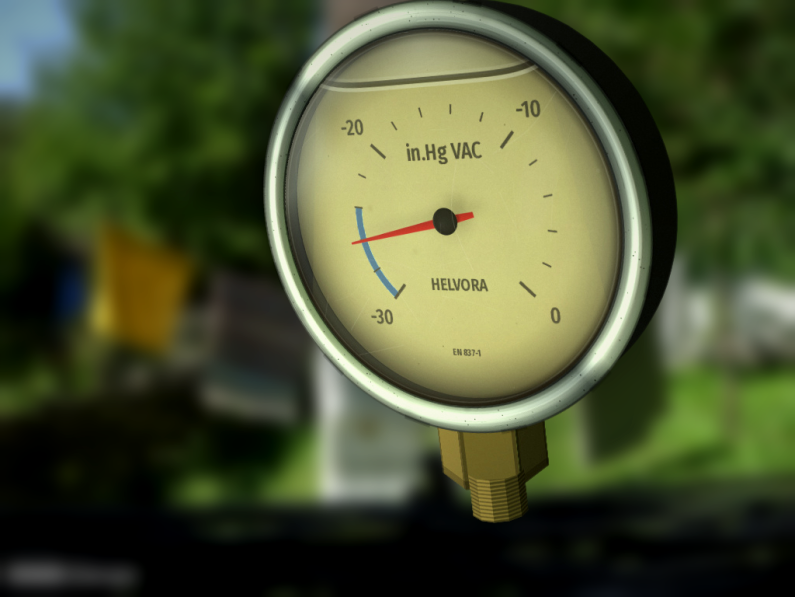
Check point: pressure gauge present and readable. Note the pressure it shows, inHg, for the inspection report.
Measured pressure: -26 inHg
